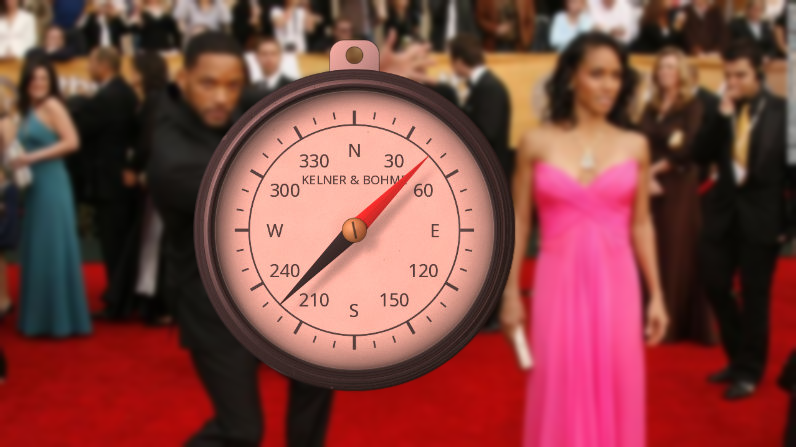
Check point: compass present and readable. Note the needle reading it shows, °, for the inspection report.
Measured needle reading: 45 °
